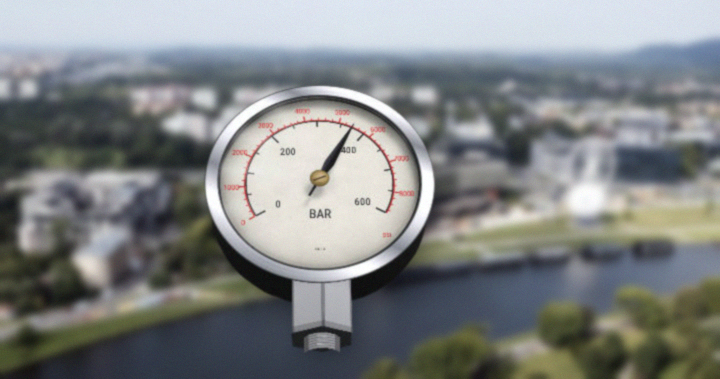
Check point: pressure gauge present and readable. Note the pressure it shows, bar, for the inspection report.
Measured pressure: 375 bar
